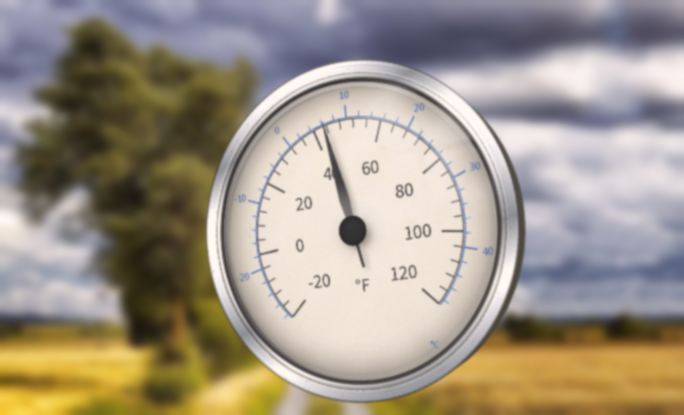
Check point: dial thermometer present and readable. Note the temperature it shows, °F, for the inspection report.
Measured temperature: 44 °F
